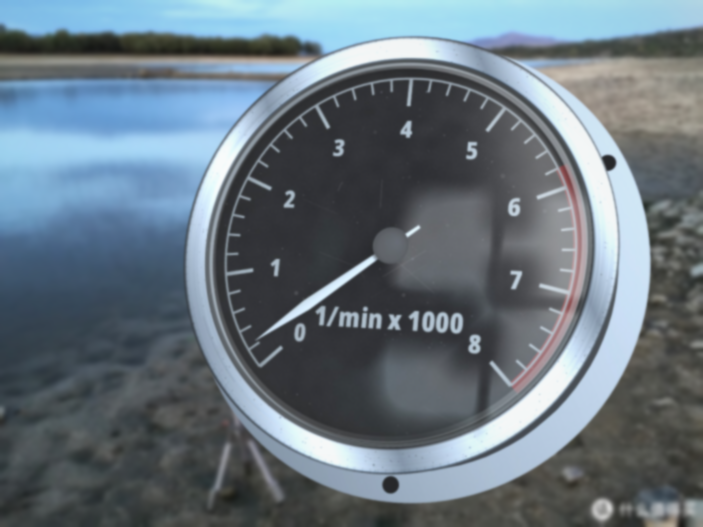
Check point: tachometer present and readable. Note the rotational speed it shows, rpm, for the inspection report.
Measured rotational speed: 200 rpm
